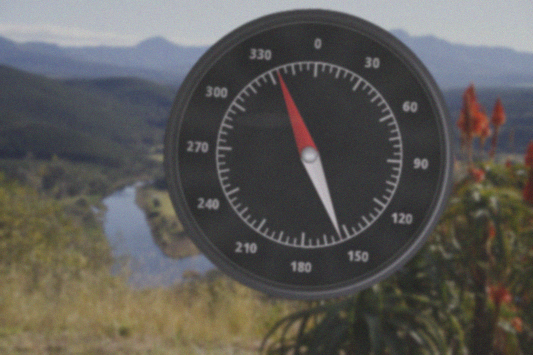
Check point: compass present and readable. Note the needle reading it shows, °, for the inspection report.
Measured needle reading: 335 °
